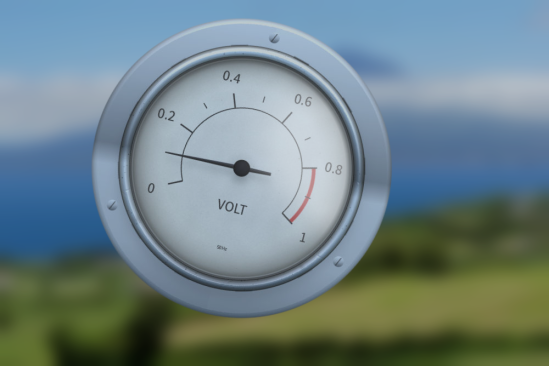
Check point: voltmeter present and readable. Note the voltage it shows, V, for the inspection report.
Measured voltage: 0.1 V
